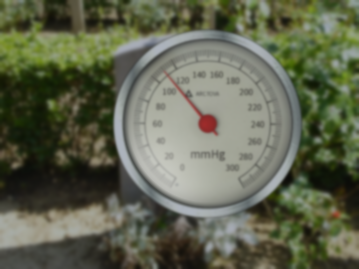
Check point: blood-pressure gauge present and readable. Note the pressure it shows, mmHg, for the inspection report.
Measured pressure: 110 mmHg
